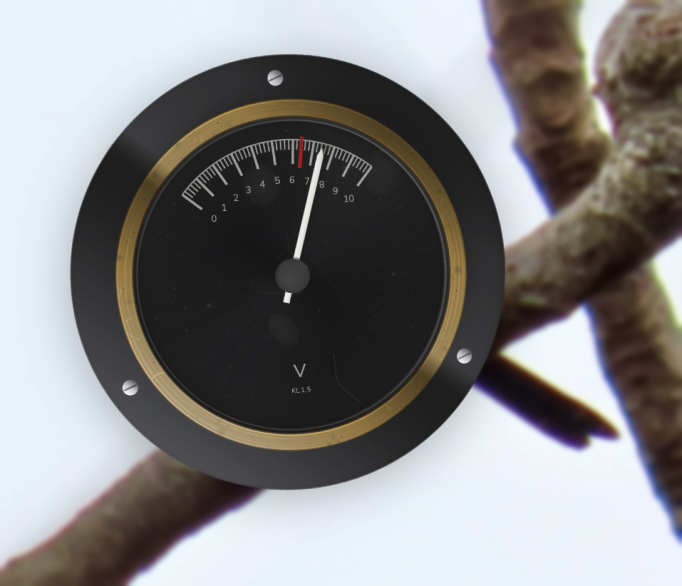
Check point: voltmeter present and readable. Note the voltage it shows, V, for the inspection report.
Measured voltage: 7.4 V
